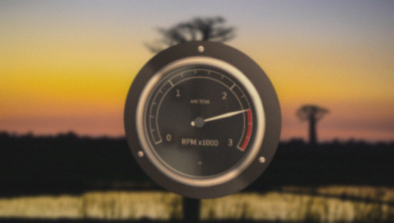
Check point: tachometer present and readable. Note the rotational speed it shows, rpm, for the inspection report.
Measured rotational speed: 2400 rpm
